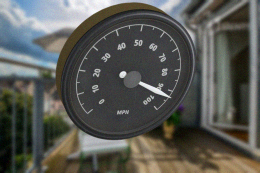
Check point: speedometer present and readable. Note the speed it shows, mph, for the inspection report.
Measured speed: 92.5 mph
